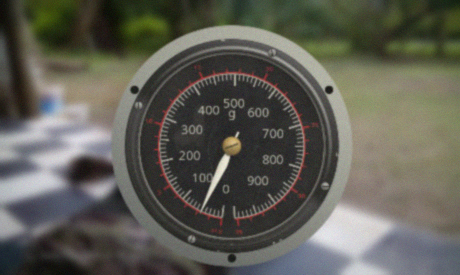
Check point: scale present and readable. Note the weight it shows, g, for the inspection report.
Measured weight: 50 g
